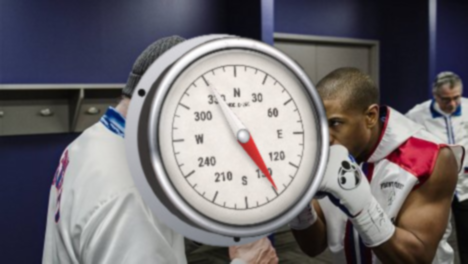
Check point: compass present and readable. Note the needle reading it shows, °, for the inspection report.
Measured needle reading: 150 °
